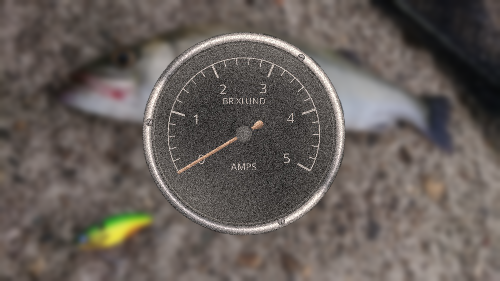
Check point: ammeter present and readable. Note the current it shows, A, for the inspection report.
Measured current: 0 A
